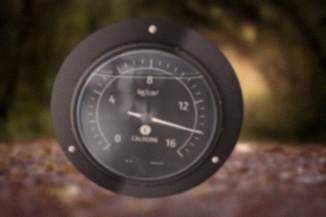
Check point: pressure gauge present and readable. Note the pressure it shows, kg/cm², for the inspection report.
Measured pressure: 14 kg/cm²
